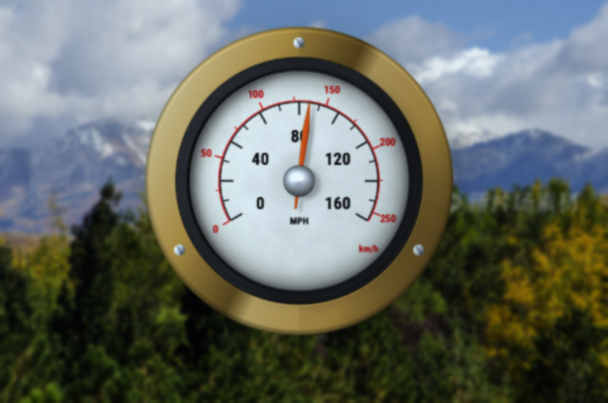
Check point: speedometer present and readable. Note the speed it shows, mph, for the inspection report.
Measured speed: 85 mph
